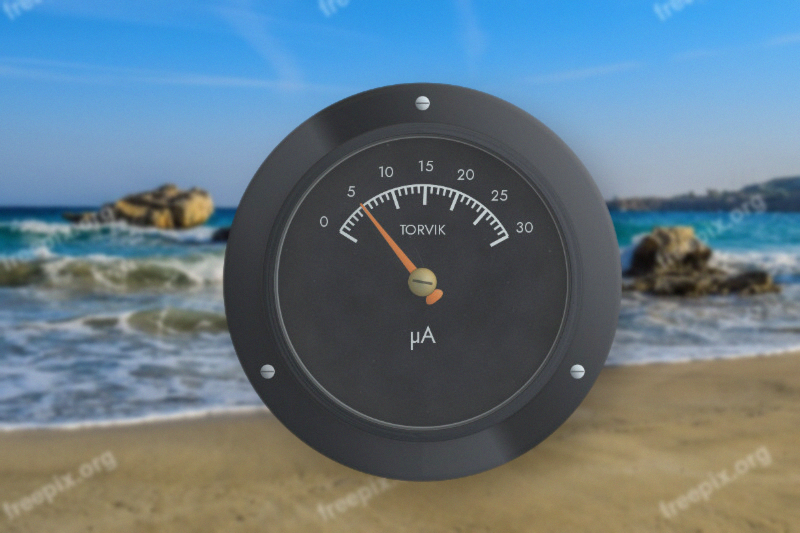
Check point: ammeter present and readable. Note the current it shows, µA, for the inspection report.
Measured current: 5 µA
